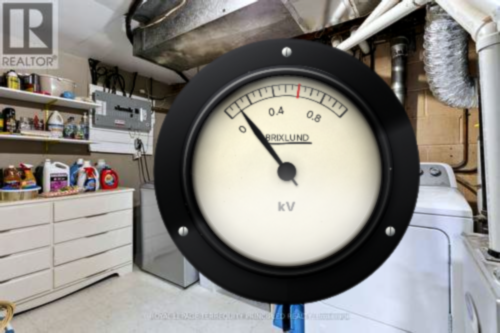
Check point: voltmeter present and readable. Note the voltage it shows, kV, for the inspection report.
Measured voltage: 0.1 kV
